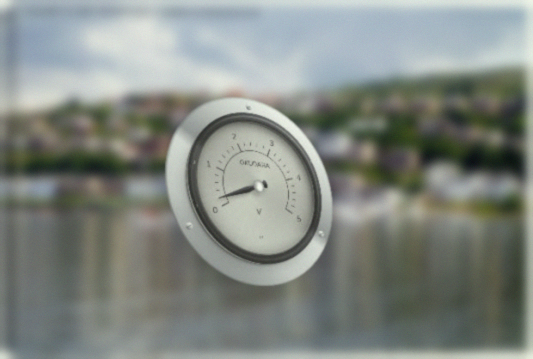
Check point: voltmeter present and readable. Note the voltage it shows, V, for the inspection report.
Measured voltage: 0.2 V
